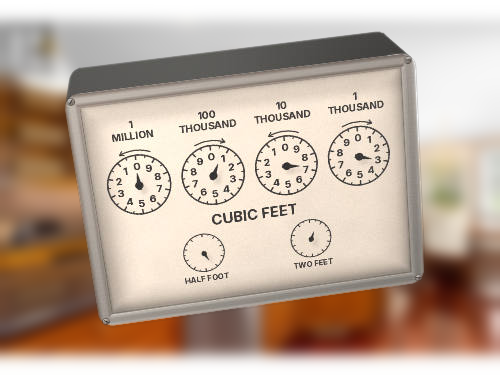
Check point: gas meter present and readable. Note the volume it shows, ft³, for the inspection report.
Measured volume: 7300 ft³
